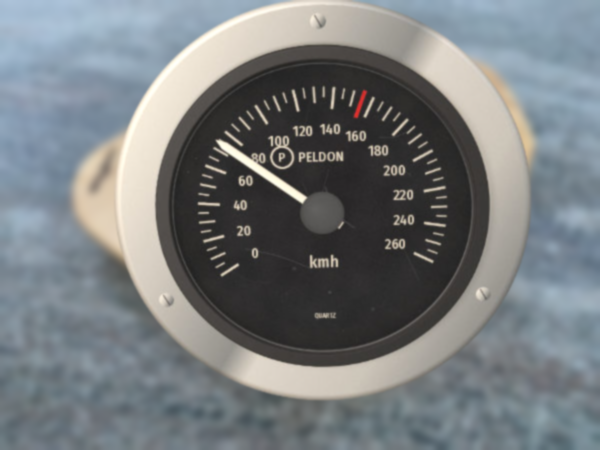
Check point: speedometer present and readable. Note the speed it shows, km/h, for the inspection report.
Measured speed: 75 km/h
